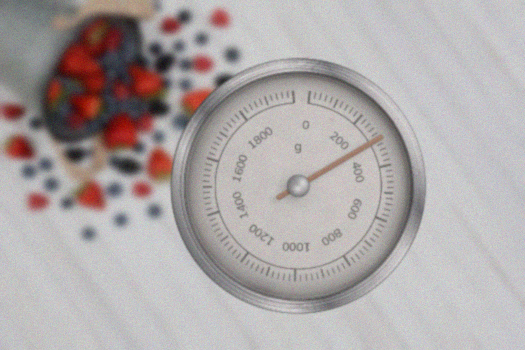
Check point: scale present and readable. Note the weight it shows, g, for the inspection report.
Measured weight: 300 g
